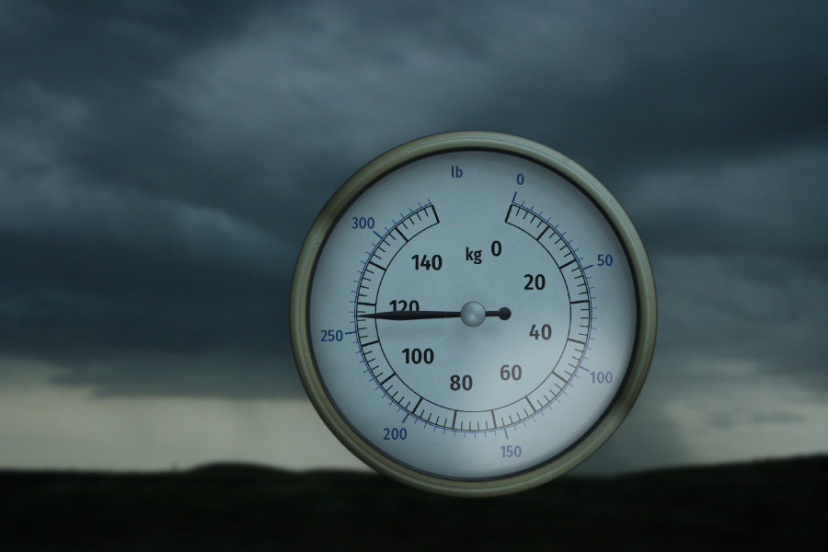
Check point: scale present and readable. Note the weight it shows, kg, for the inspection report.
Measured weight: 117 kg
